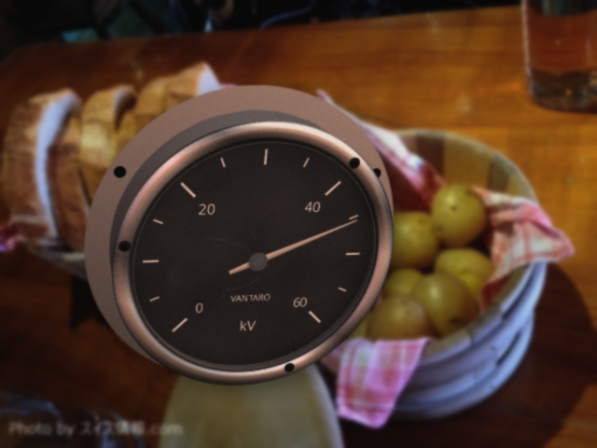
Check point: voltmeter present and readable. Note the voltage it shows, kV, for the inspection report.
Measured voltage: 45 kV
